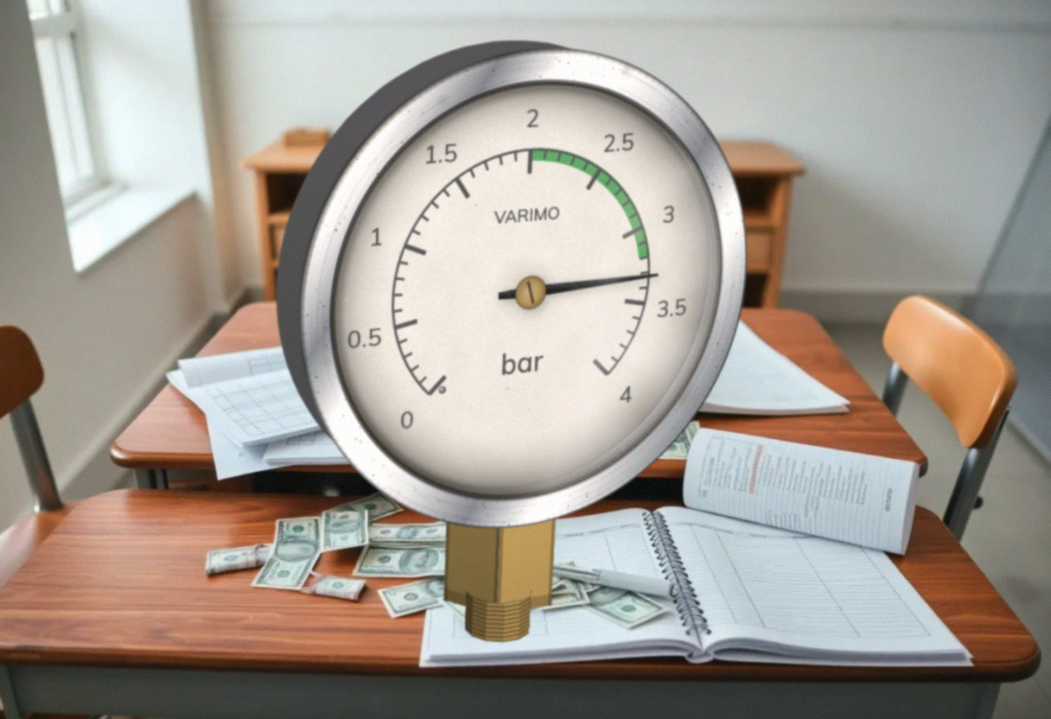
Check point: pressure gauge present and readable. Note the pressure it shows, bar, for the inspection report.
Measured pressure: 3.3 bar
